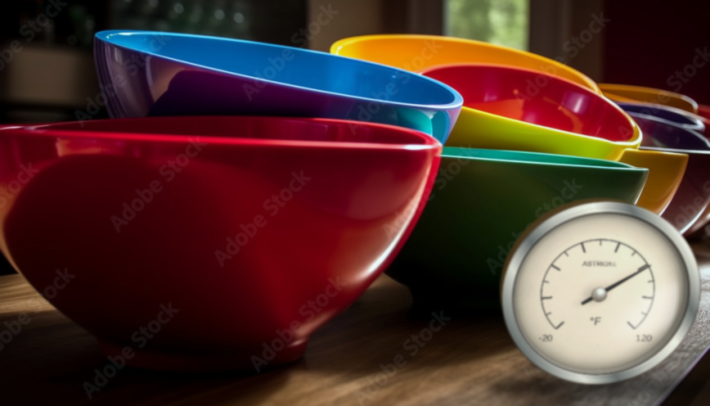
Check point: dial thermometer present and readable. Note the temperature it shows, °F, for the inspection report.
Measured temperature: 80 °F
